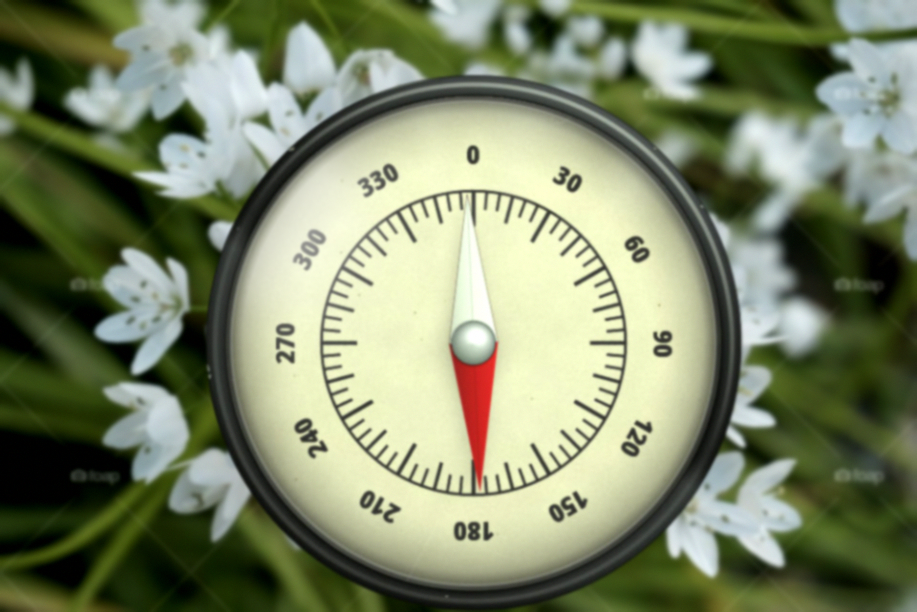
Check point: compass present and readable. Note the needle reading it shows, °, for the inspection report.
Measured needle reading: 177.5 °
